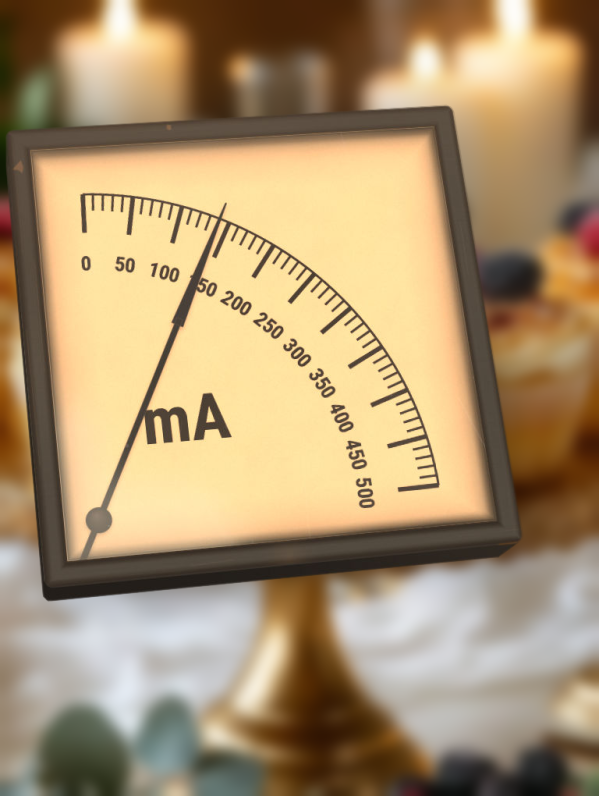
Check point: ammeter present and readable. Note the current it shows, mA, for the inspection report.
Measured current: 140 mA
